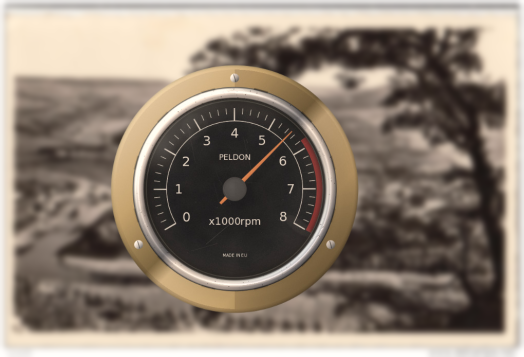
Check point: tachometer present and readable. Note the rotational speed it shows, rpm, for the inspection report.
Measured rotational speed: 5500 rpm
